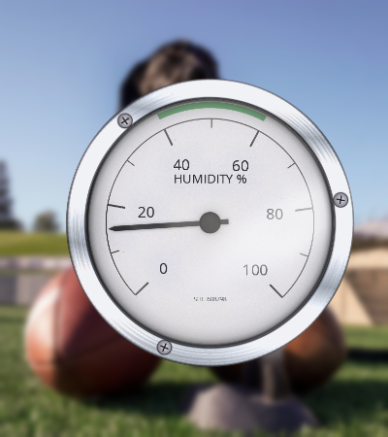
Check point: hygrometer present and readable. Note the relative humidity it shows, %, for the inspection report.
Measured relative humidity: 15 %
